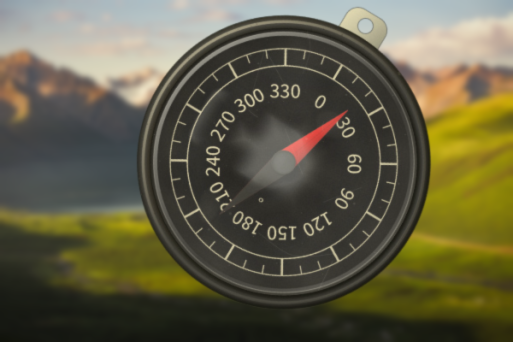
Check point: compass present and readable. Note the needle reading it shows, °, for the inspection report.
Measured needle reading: 20 °
